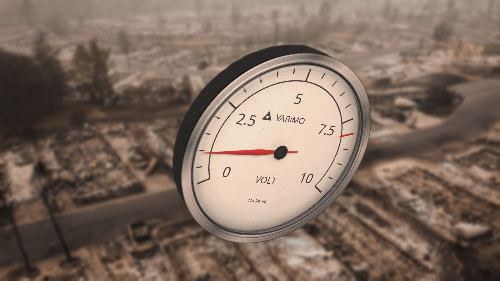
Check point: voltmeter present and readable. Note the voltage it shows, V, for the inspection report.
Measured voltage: 1 V
